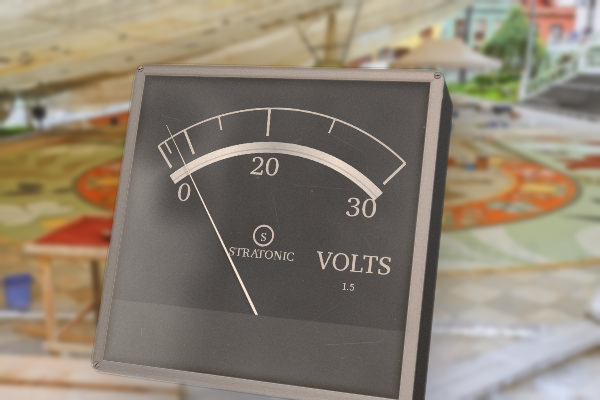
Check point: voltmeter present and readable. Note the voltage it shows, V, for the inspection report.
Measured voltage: 7.5 V
